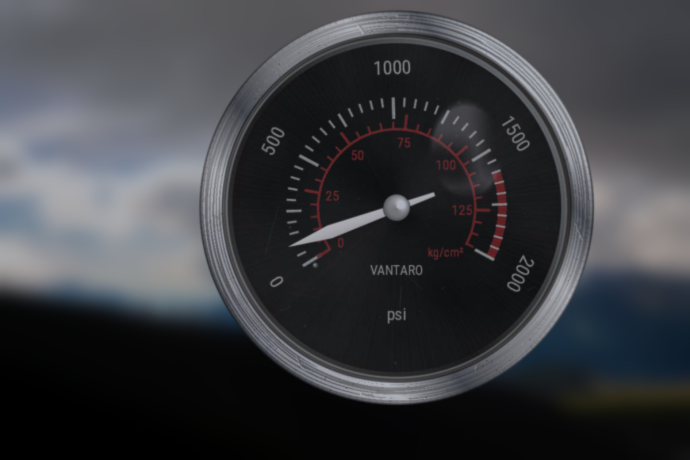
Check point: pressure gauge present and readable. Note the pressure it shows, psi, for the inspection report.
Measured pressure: 100 psi
